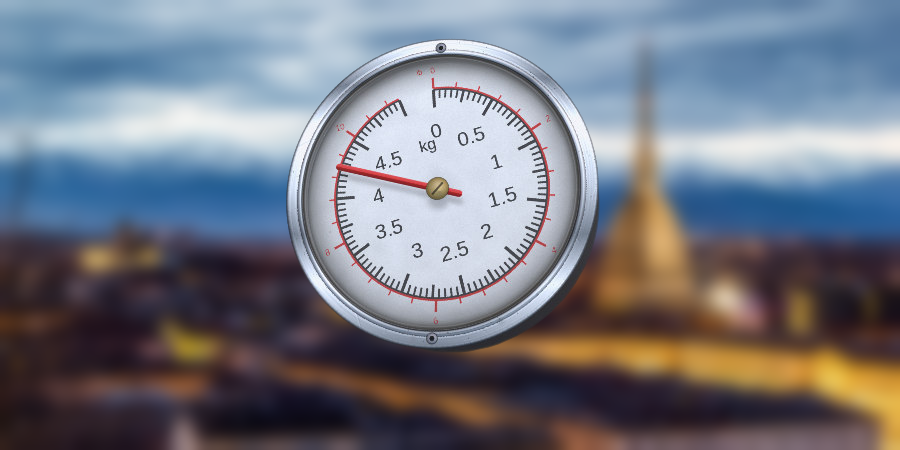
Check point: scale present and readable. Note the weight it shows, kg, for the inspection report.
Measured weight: 4.25 kg
